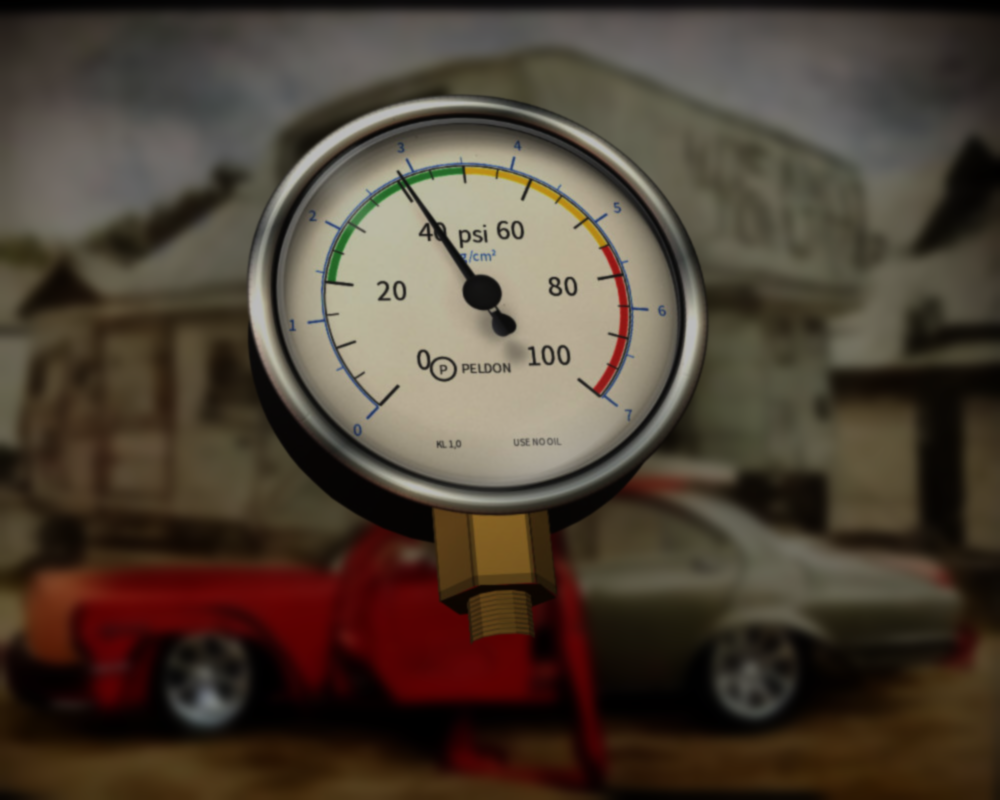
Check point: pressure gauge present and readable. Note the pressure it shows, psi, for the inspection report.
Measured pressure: 40 psi
